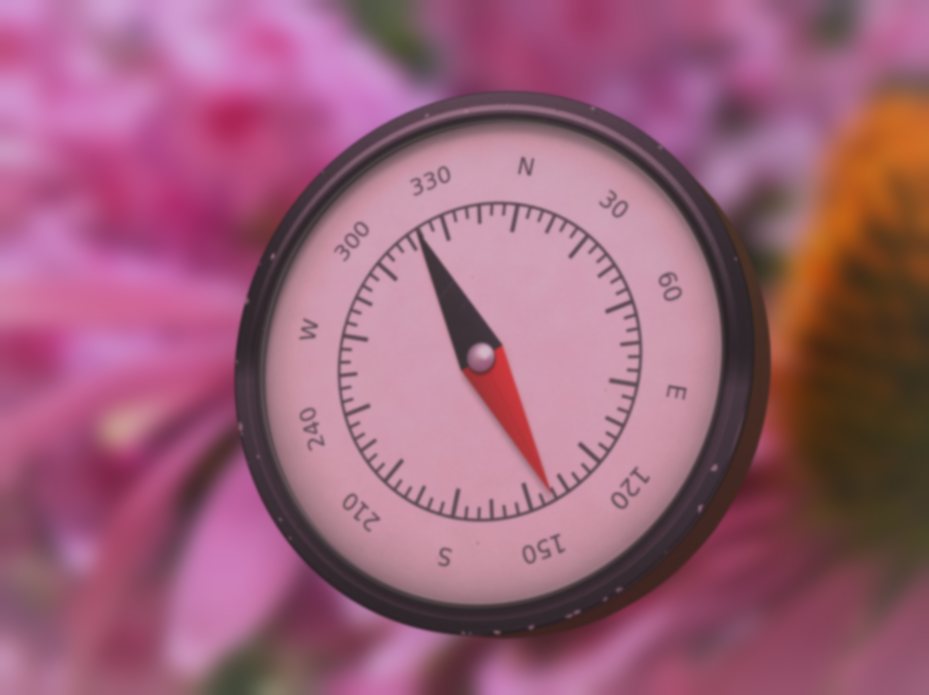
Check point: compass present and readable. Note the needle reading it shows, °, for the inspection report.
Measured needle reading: 140 °
